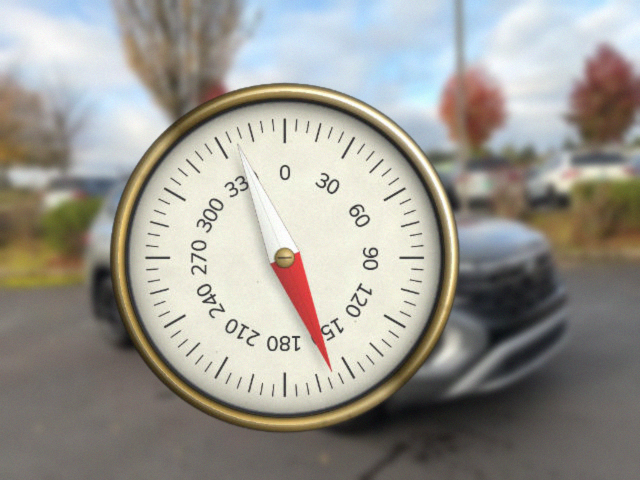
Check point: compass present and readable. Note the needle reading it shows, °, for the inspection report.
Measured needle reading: 157.5 °
